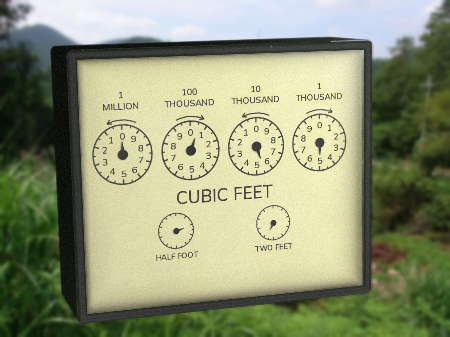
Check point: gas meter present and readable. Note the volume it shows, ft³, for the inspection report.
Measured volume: 5500 ft³
